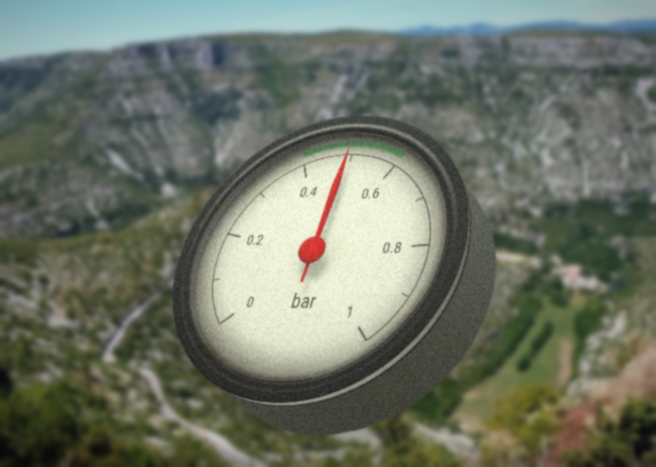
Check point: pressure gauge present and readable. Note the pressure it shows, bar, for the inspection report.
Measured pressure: 0.5 bar
